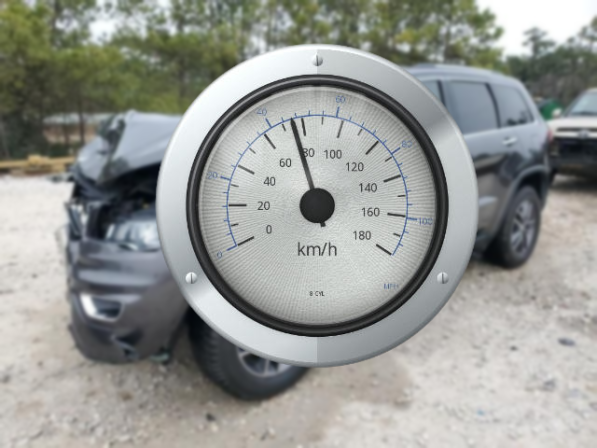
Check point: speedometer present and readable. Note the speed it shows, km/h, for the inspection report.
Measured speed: 75 km/h
